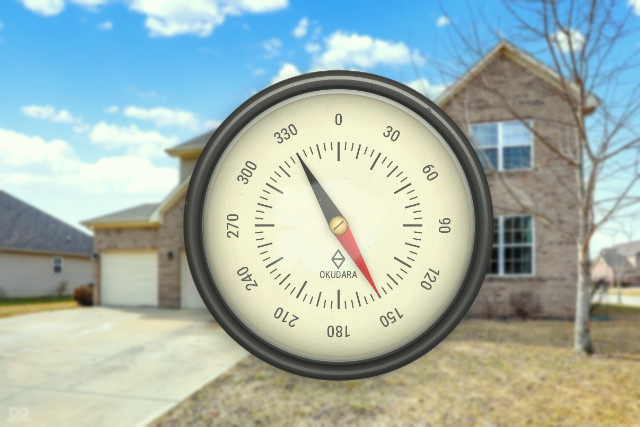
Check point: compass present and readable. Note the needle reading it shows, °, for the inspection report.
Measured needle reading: 150 °
